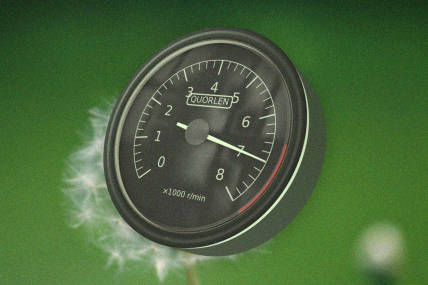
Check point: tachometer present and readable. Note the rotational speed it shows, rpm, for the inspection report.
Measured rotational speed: 7000 rpm
